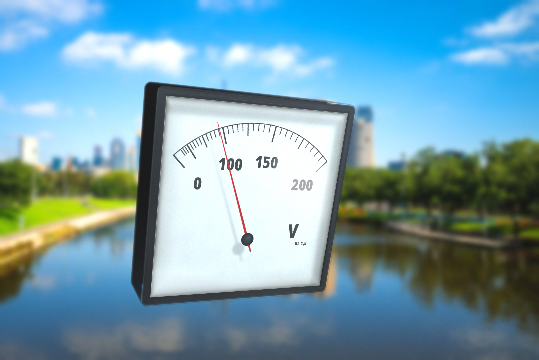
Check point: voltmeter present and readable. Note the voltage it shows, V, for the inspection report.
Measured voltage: 95 V
